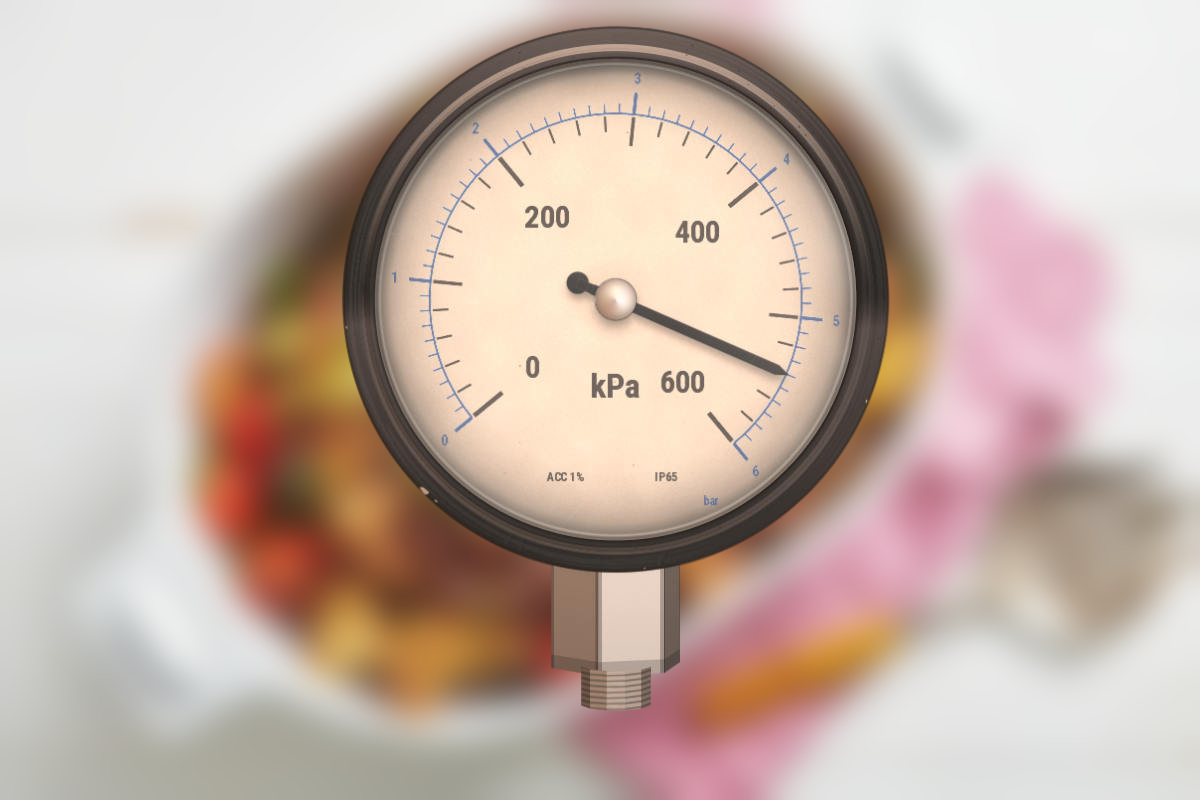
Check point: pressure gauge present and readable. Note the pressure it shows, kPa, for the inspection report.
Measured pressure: 540 kPa
